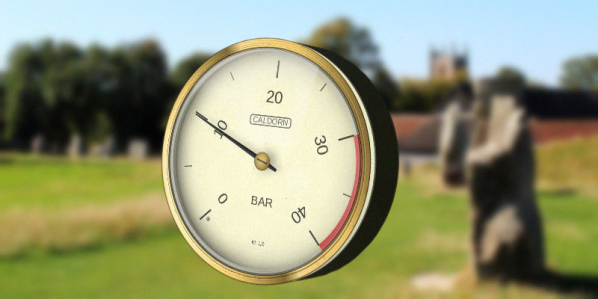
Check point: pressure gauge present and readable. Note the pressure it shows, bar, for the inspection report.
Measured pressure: 10 bar
